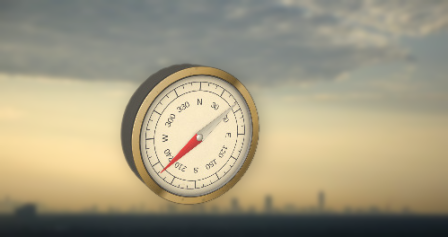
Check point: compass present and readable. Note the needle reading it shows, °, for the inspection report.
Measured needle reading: 230 °
